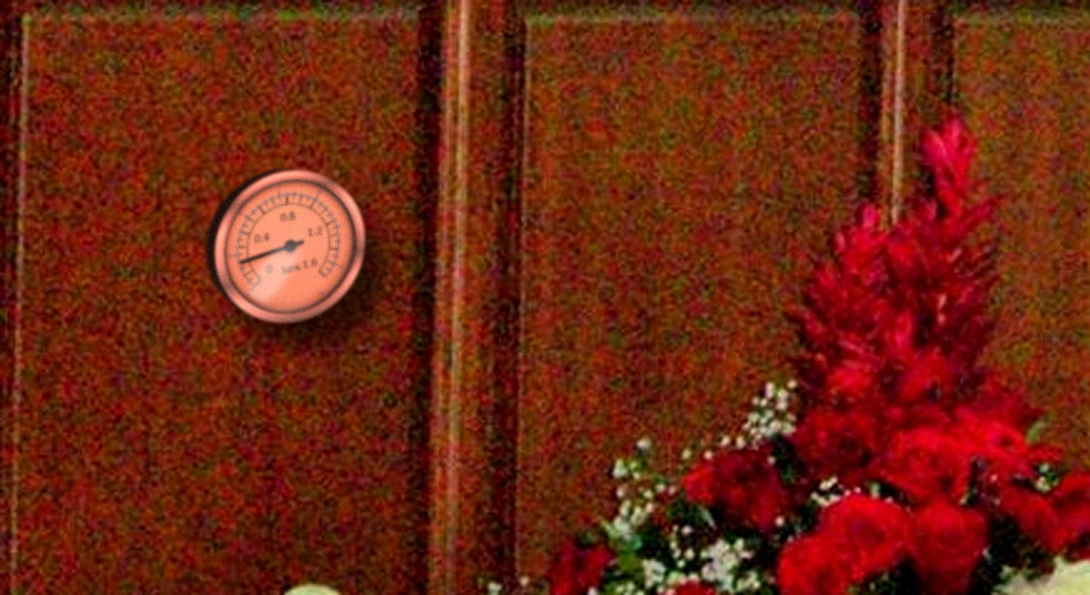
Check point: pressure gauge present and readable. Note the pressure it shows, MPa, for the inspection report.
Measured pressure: 0.2 MPa
